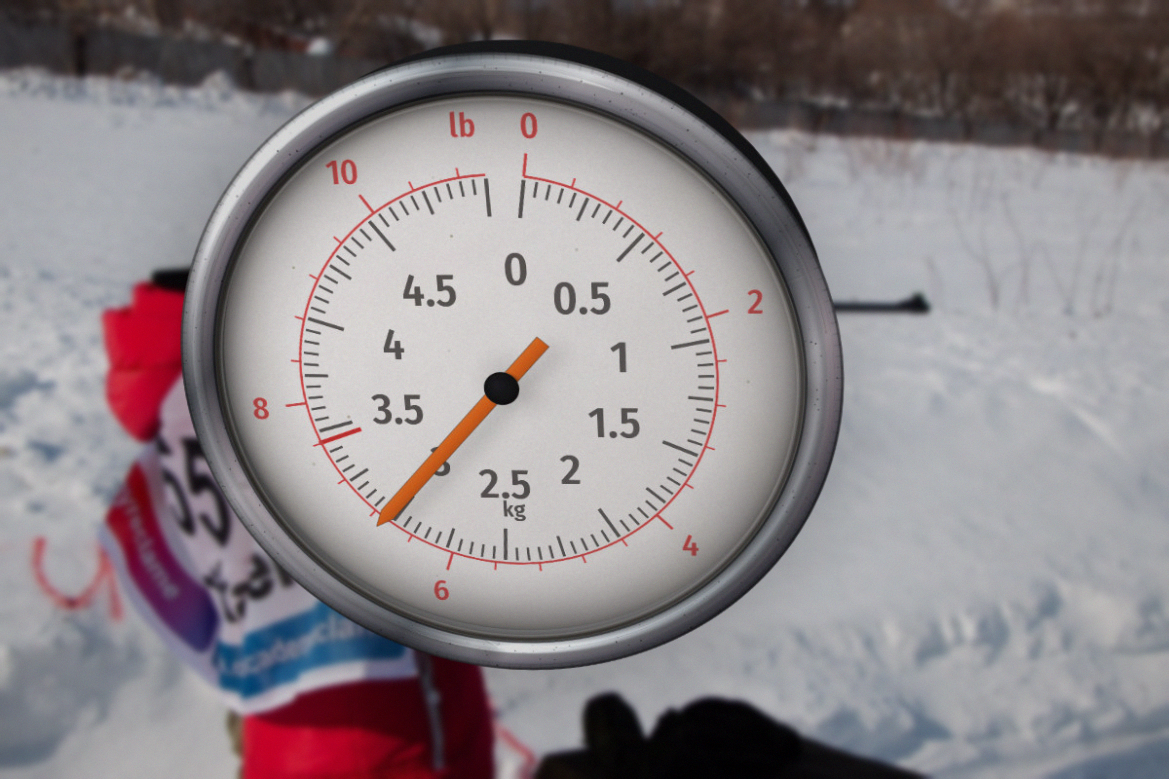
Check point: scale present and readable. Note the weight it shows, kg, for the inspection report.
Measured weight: 3.05 kg
